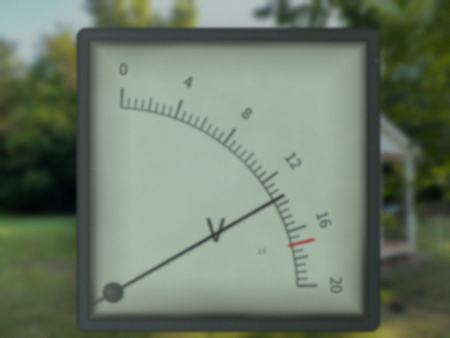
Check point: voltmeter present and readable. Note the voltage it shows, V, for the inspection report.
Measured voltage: 13.5 V
